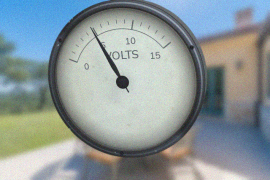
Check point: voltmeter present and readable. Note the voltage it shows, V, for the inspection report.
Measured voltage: 5 V
